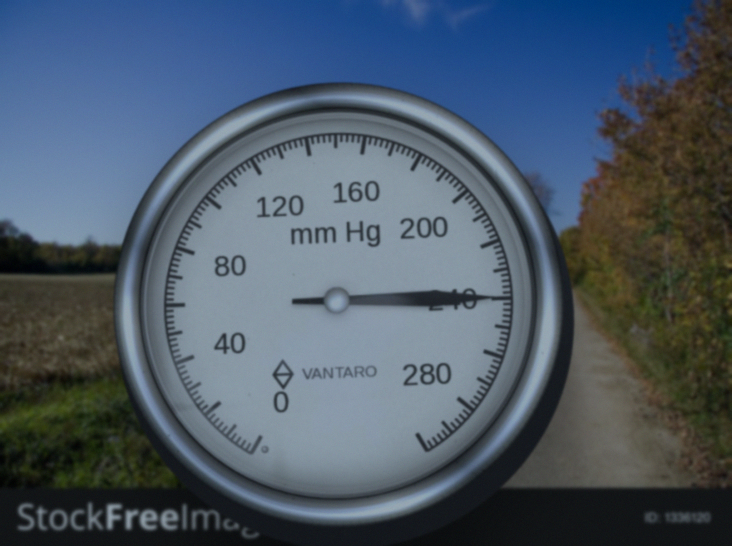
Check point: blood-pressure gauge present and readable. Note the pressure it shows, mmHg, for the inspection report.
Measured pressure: 240 mmHg
